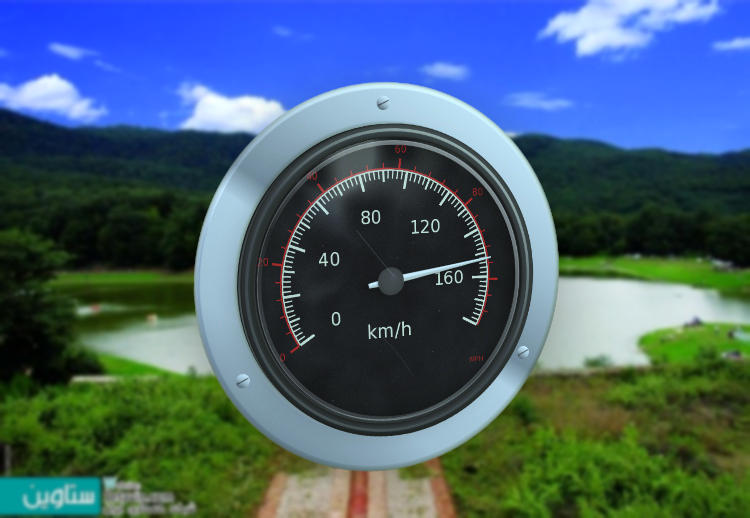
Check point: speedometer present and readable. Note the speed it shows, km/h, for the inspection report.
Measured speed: 152 km/h
